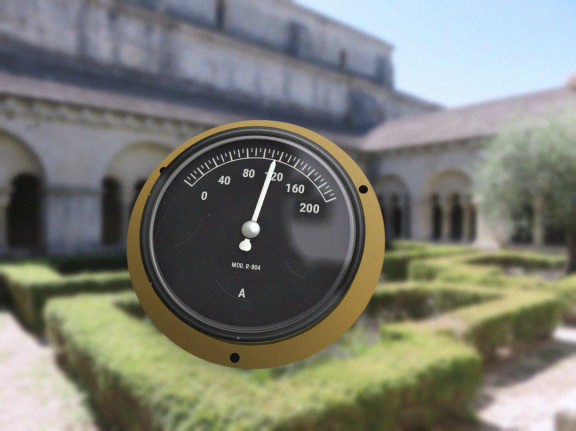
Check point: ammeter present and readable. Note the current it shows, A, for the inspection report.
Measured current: 115 A
